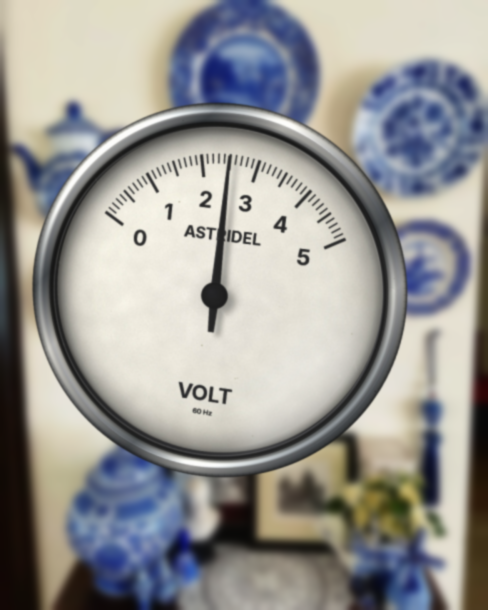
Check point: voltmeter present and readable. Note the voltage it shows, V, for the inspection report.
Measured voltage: 2.5 V
